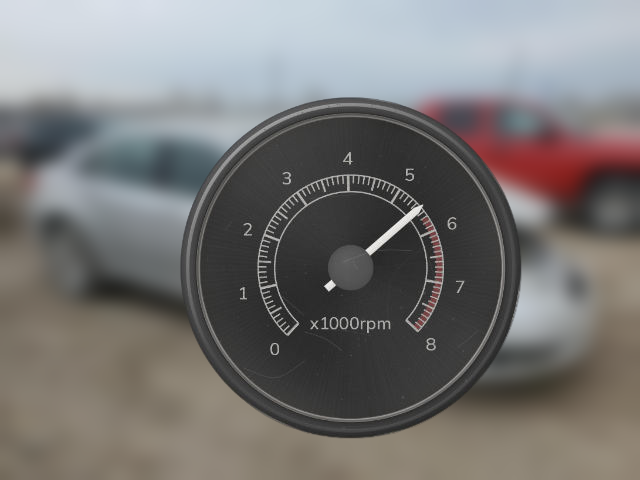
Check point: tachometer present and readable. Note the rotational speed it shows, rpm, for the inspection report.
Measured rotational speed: 5500 rpm
